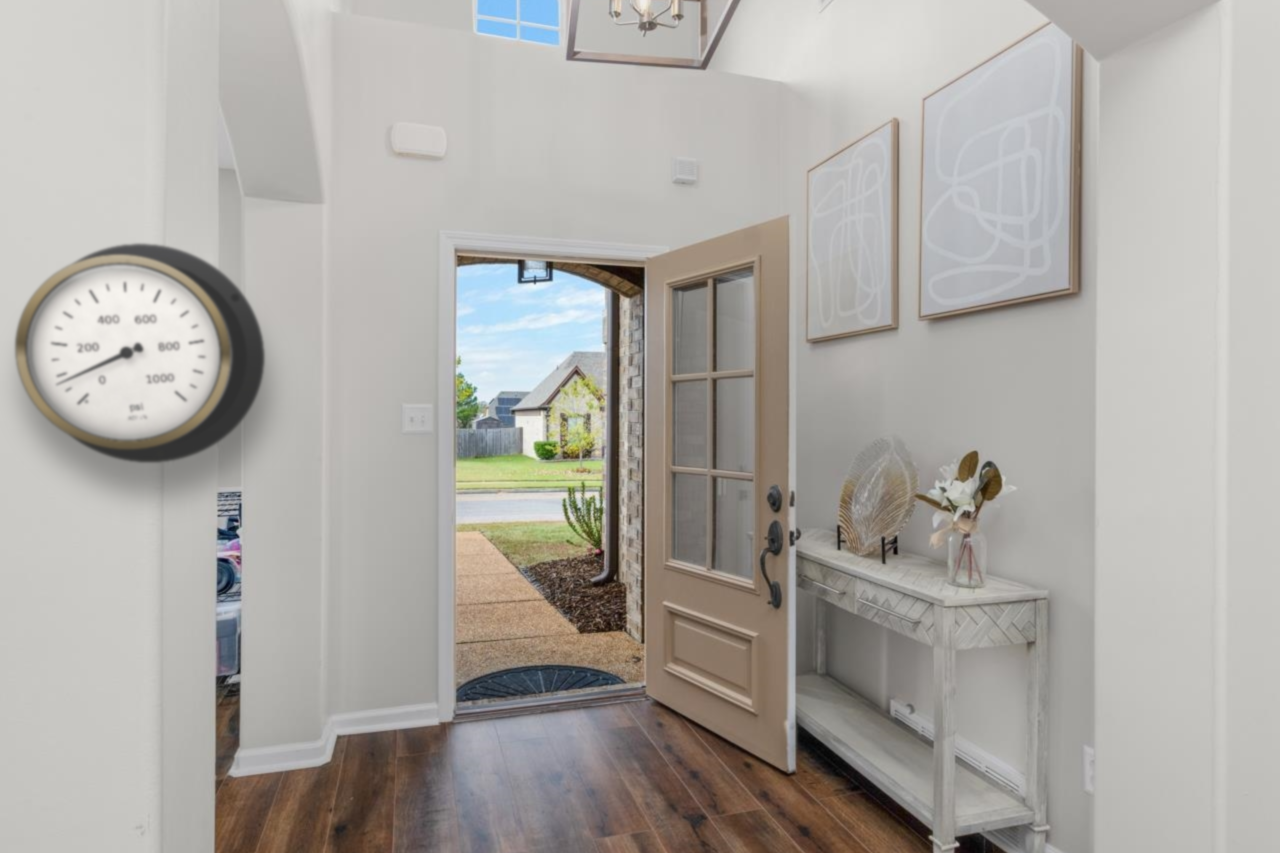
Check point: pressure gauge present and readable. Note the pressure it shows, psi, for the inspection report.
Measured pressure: 75 psi
